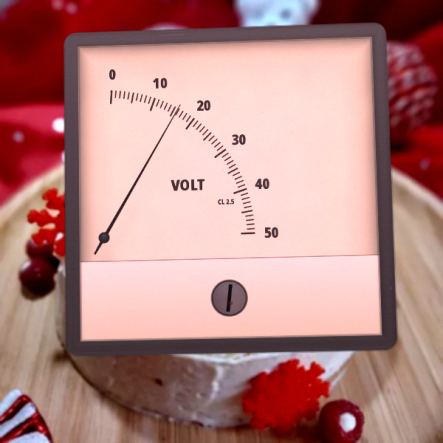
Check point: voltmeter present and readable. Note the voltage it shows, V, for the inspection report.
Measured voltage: 16 V
